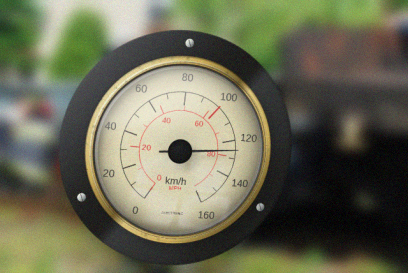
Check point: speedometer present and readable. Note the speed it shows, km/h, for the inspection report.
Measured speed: 125 km/h
